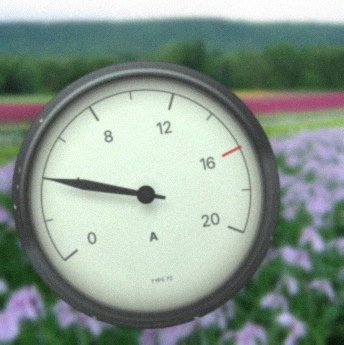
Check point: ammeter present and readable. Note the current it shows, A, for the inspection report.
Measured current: 4 A
